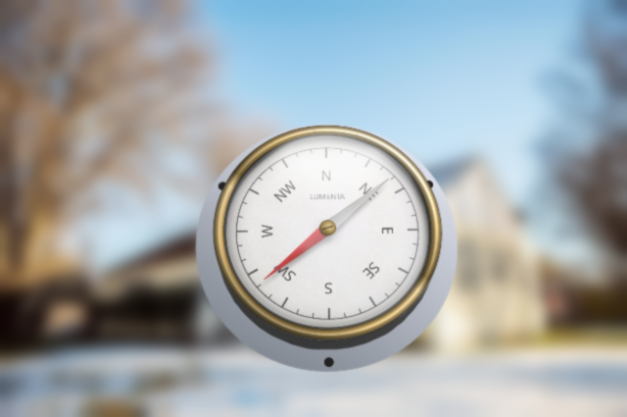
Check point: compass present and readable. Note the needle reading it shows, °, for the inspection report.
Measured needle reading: 230 °
